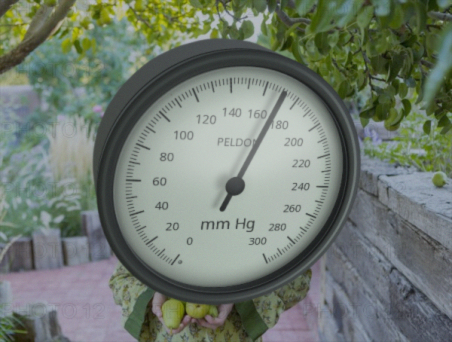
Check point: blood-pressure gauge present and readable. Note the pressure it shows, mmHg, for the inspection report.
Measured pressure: 170 mmHg
